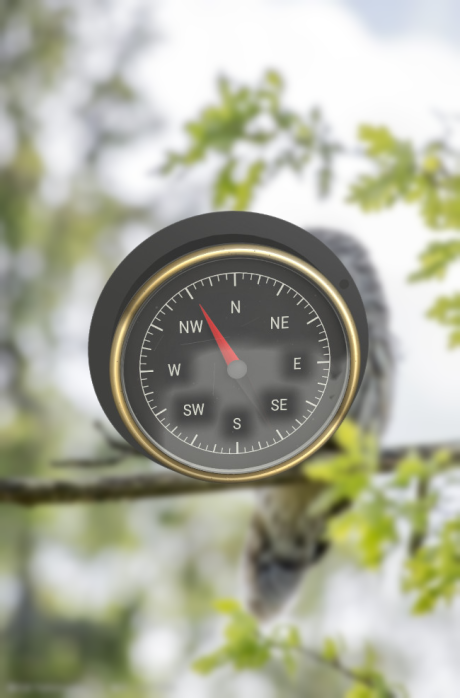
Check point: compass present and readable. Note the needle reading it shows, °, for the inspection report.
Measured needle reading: 332.5 °
